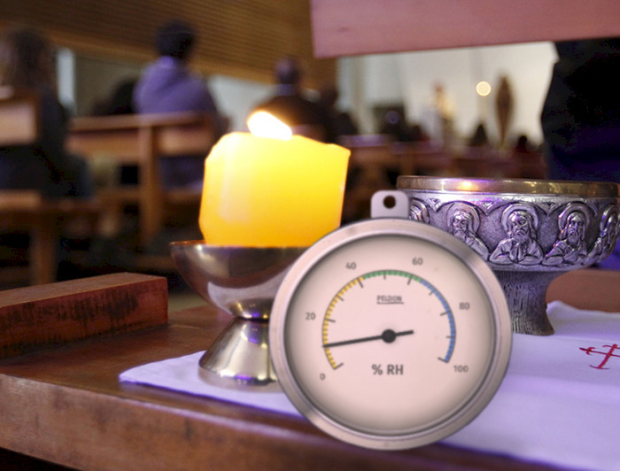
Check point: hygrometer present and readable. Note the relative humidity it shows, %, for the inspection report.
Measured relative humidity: 10 %
